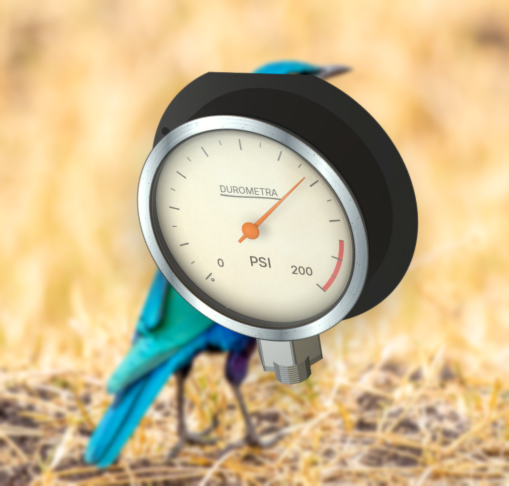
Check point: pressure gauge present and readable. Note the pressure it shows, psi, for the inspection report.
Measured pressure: 135 psi
